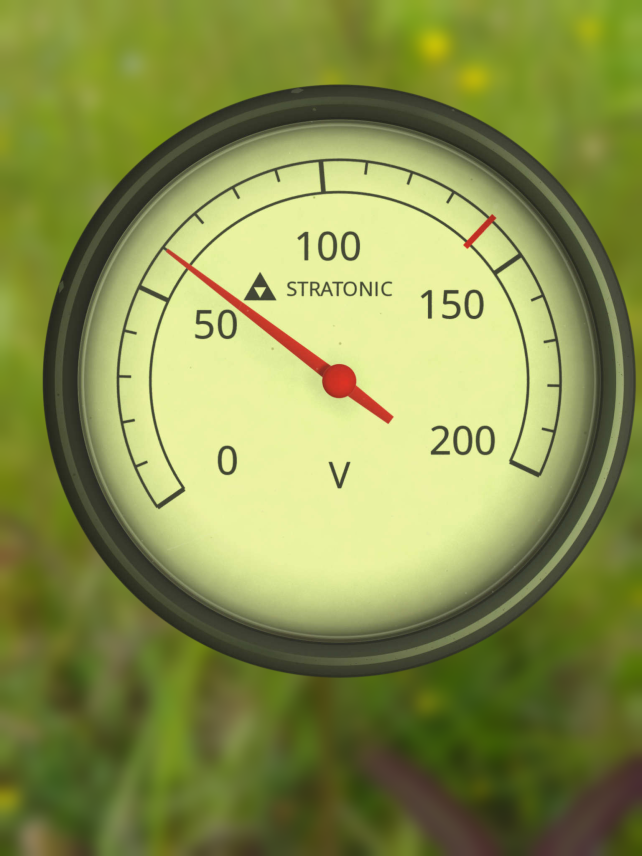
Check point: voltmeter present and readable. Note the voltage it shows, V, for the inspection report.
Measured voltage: 60 V
